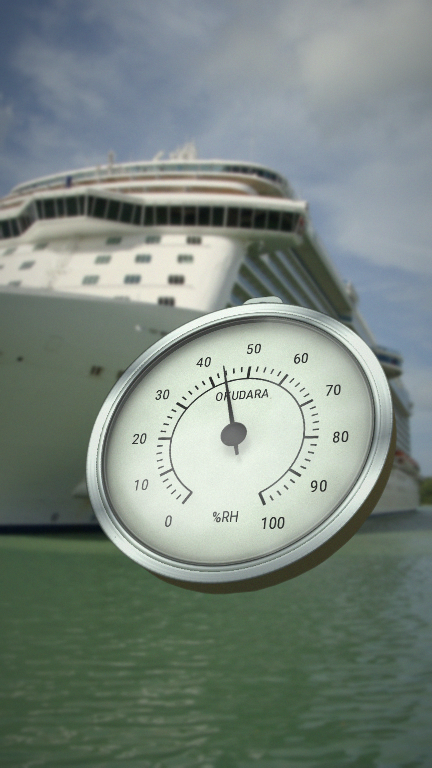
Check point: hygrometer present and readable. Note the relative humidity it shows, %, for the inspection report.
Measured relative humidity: 44 %
